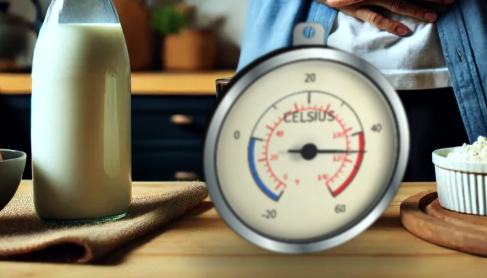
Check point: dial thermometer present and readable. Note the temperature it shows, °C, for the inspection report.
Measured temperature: 45 °C
